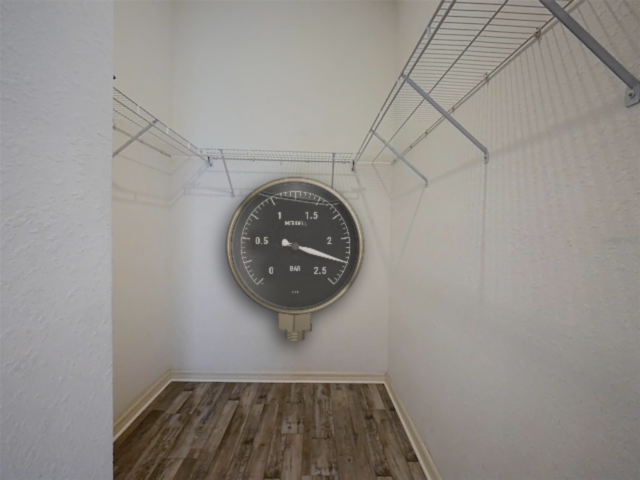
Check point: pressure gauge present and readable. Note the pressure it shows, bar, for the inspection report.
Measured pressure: 2.25 bar
